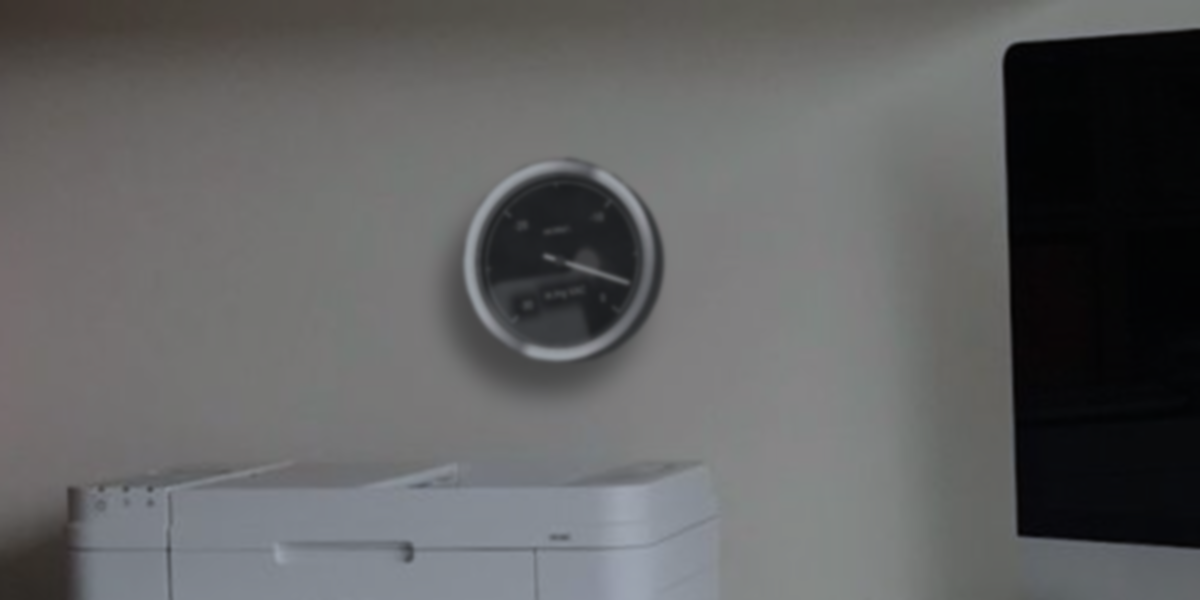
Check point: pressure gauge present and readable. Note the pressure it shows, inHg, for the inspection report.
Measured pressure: -2.5 inHg
